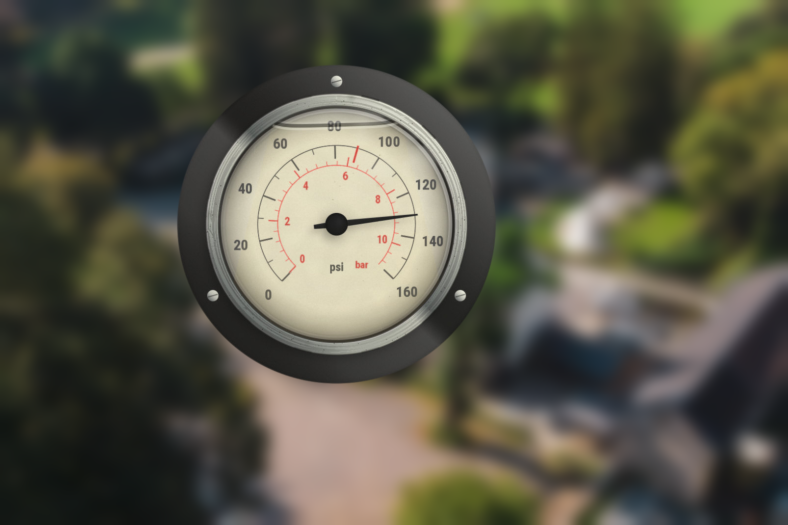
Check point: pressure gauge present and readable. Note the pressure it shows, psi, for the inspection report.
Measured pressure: 130 psi
